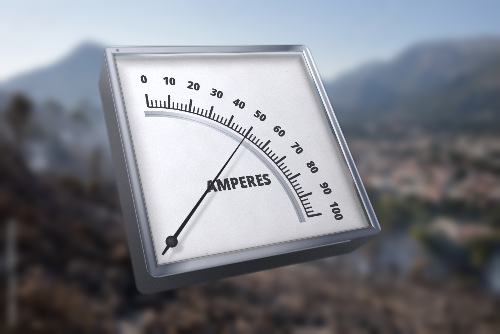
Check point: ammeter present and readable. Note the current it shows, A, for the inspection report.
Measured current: 50 A
